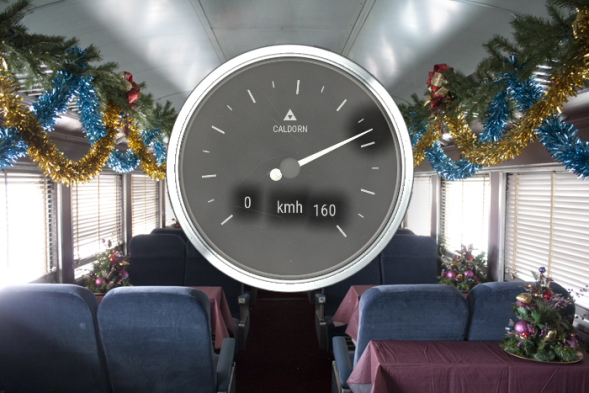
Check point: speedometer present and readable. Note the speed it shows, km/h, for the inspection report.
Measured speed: 115 km/h
